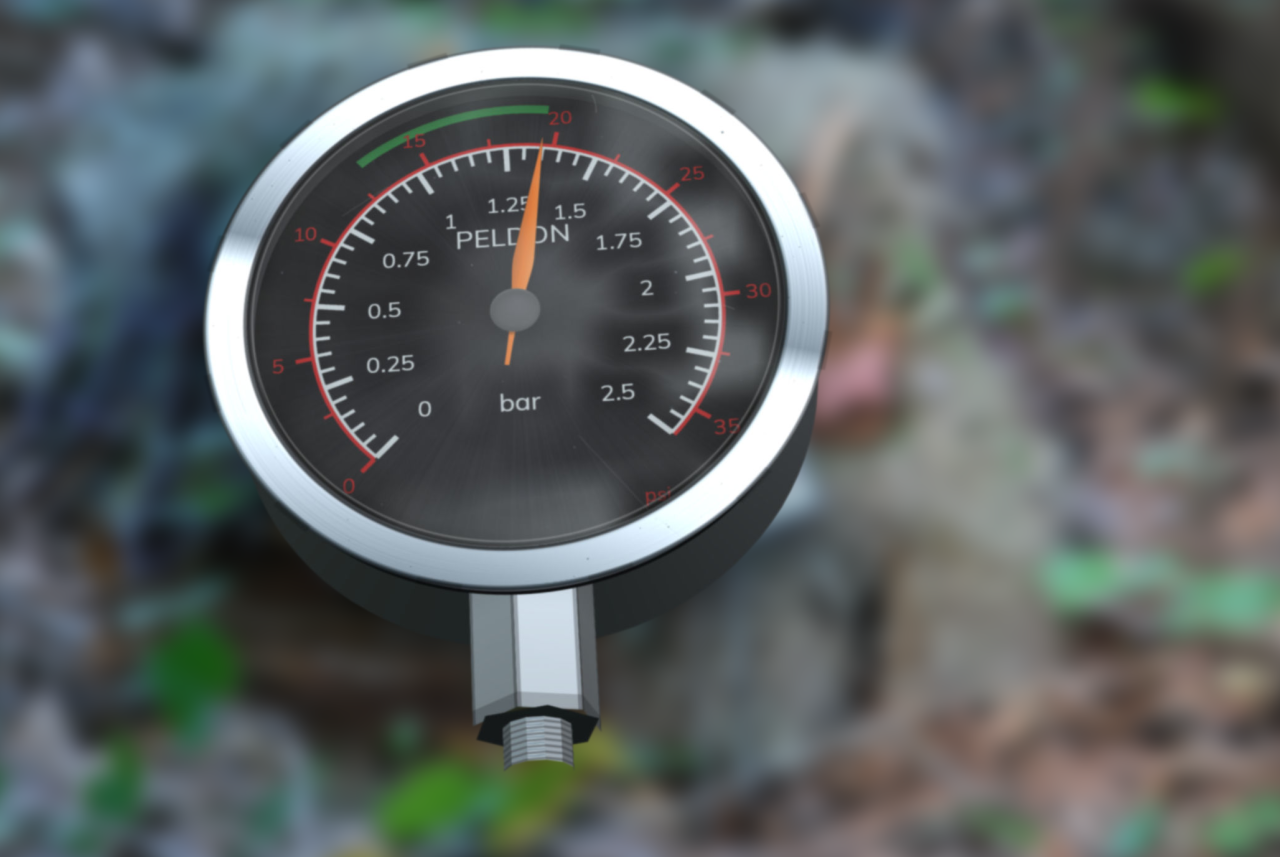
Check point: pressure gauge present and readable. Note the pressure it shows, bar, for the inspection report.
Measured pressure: 1.35 bar
